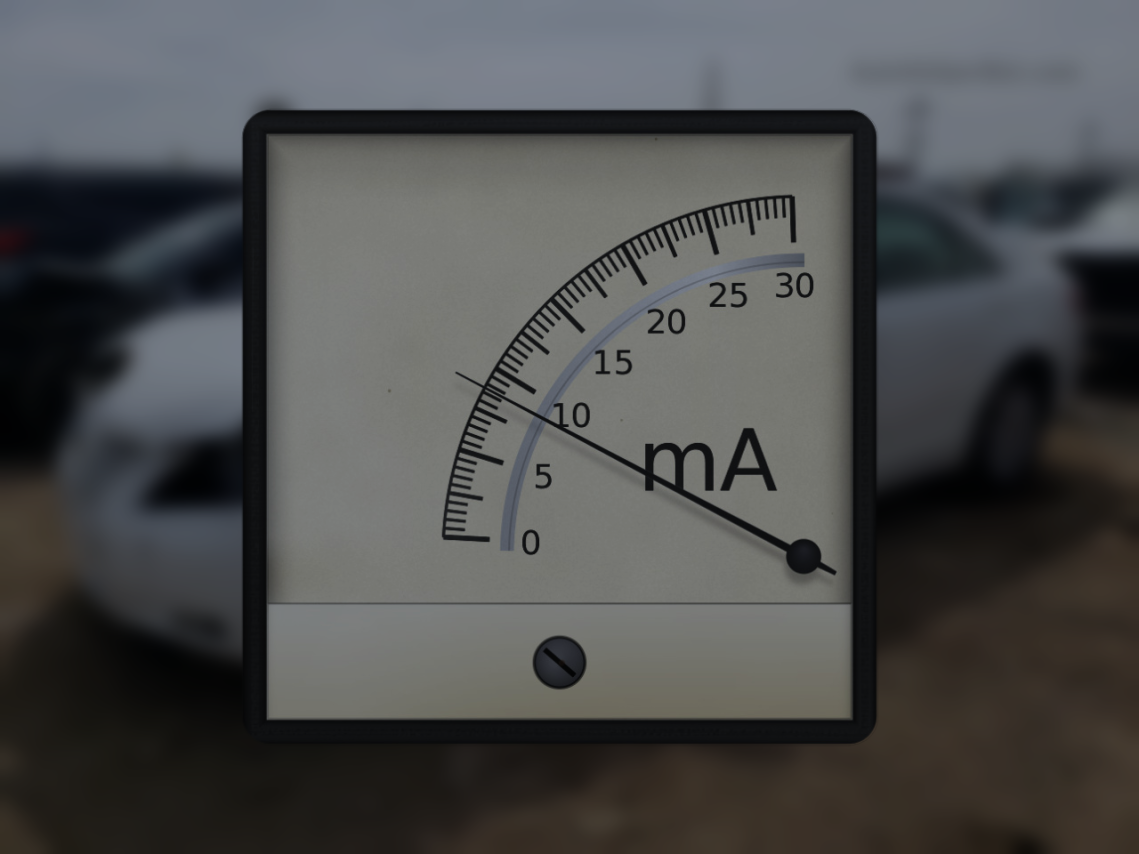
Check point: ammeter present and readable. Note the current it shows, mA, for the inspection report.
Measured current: 8.75 mA
